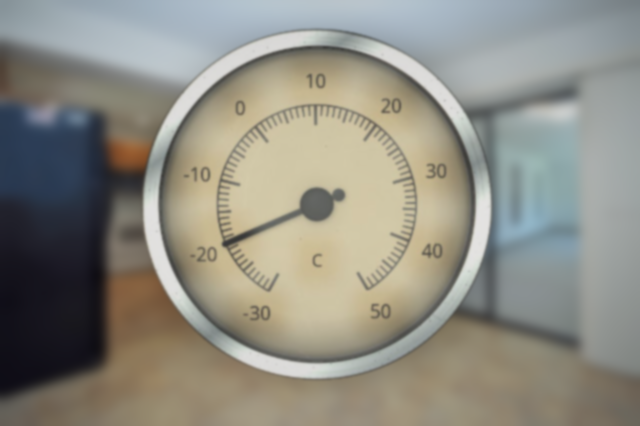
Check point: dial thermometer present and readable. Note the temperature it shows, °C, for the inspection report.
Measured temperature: -20 °C
